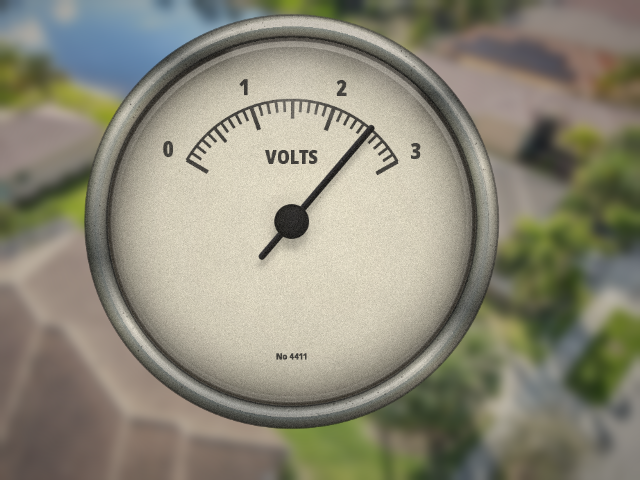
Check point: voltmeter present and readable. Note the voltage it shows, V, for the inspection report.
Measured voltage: 2.5 V
